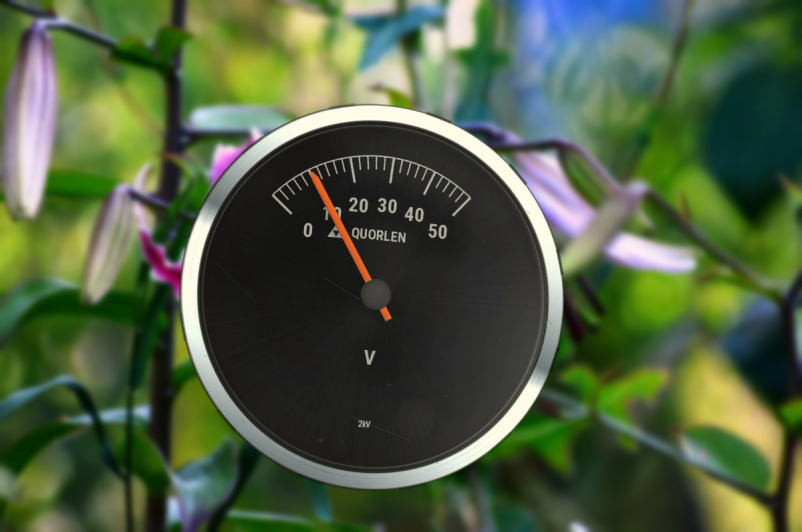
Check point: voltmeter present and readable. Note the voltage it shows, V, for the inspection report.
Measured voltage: 10 V
